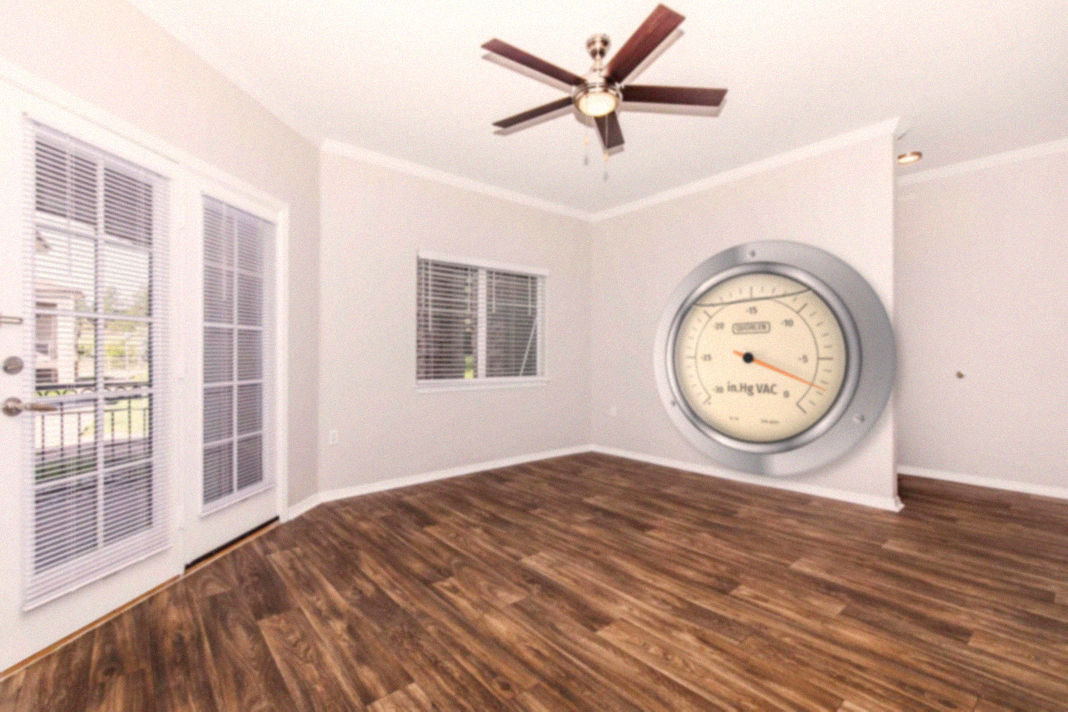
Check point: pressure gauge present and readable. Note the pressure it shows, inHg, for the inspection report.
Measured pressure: -2.5 inHg
